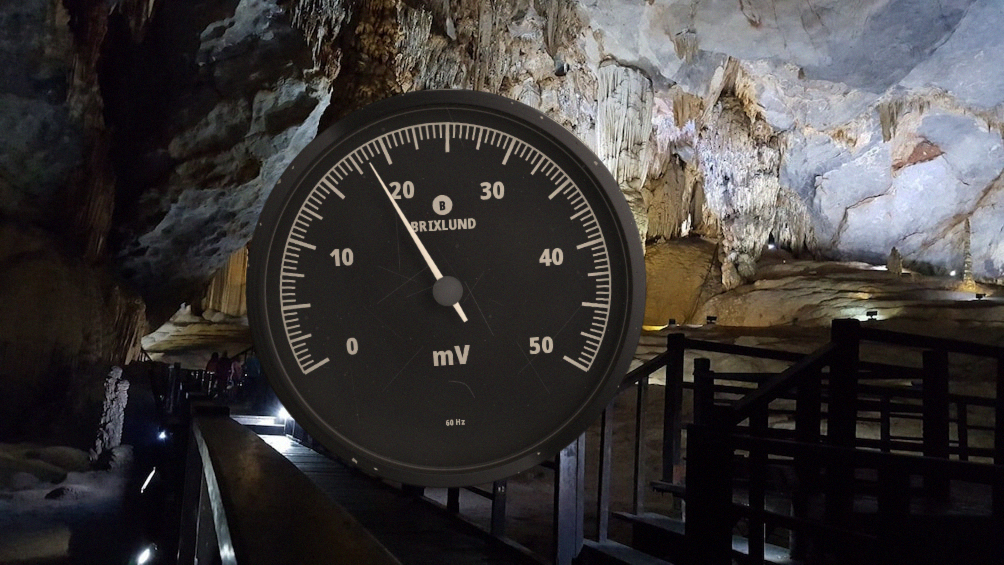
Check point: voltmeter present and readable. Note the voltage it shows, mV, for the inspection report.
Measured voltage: 18.5 mV
